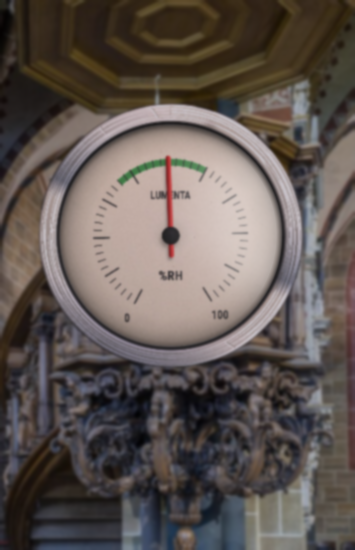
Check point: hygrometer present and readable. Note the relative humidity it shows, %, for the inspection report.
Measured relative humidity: 50 %
